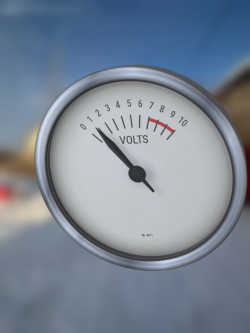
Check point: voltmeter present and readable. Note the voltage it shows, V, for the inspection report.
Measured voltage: 1 V
